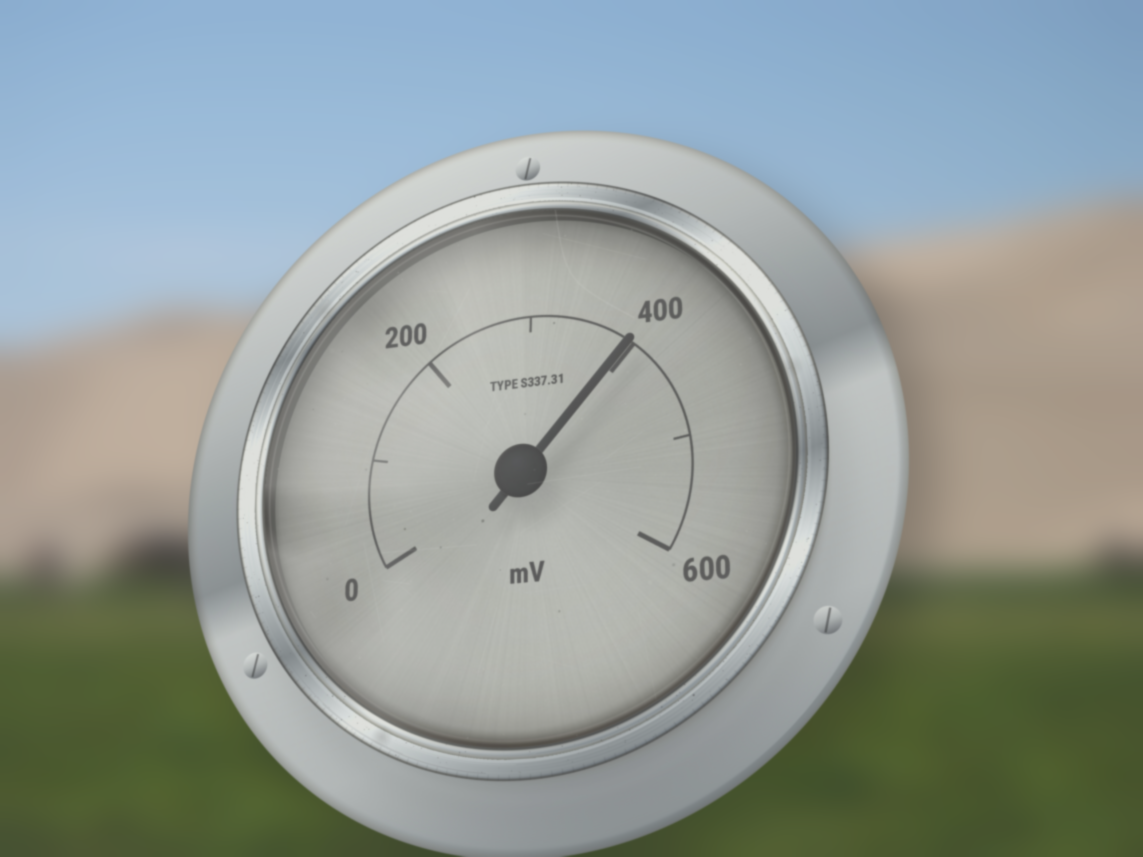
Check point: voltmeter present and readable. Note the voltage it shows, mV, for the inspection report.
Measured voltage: 400 mV
